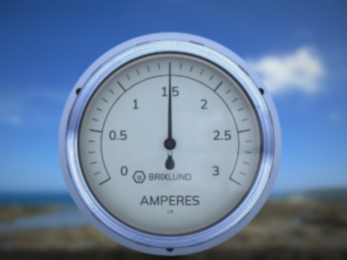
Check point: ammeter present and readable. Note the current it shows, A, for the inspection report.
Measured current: 1.5 A
